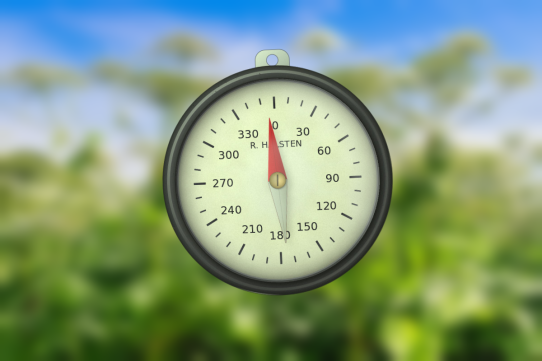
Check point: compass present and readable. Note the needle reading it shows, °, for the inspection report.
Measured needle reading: 355 °
